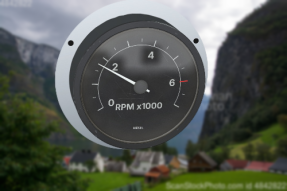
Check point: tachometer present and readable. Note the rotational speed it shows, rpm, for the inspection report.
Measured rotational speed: 1750 rpm
